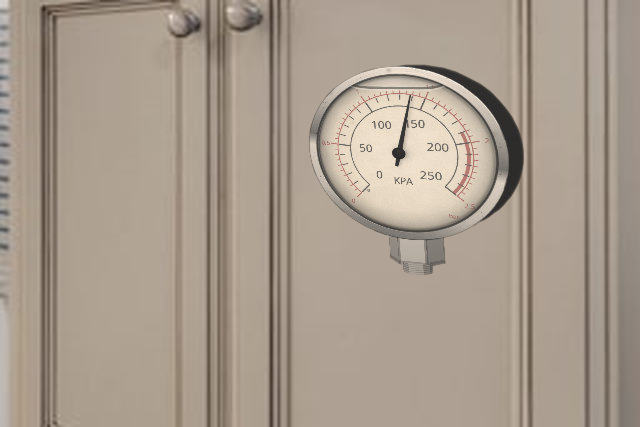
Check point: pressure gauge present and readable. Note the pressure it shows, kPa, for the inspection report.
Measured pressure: 140 kPa
